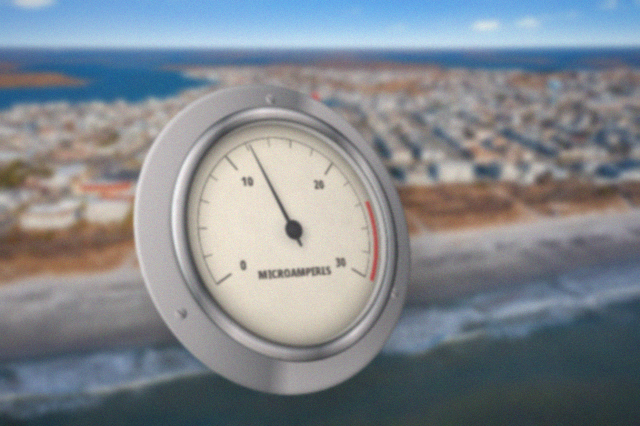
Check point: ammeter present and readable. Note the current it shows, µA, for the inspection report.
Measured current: 12 µA
